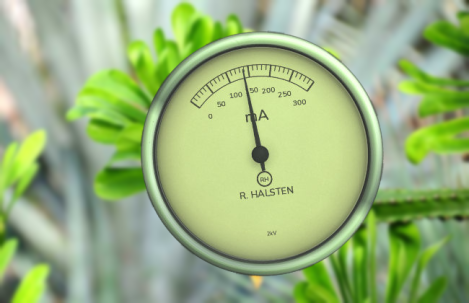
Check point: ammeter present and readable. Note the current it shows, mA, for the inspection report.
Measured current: 140 mA
